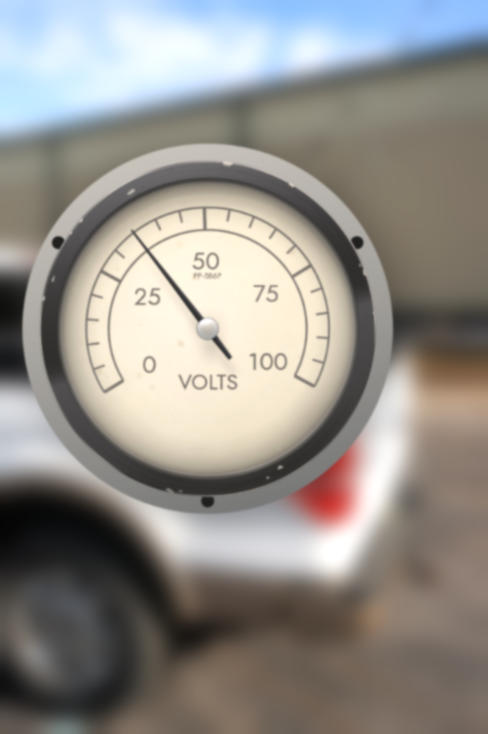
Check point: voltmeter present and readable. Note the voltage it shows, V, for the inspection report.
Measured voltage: 35 V
